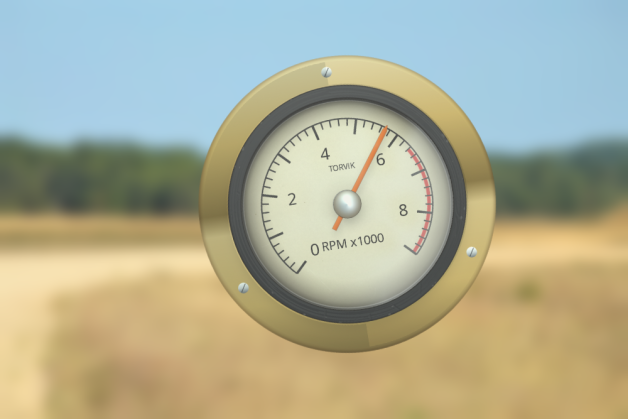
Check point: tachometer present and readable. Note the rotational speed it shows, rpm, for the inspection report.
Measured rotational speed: 5700 rpm
